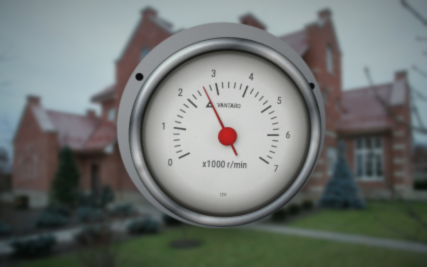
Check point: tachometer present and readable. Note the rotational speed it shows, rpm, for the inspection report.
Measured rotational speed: 2600 rpm
